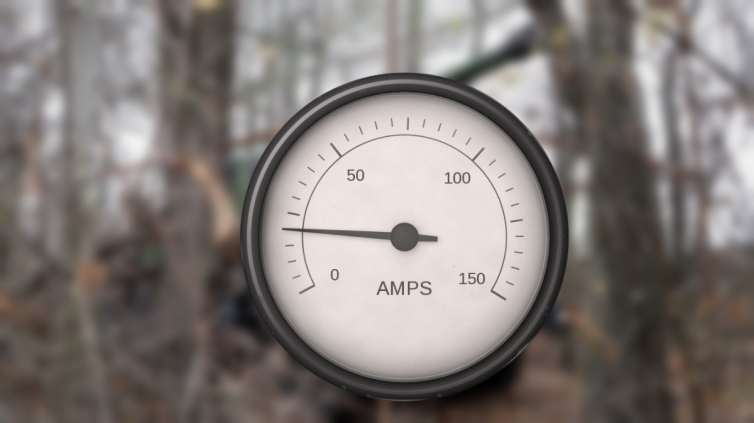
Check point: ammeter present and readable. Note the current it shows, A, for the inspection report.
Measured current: 20 A
